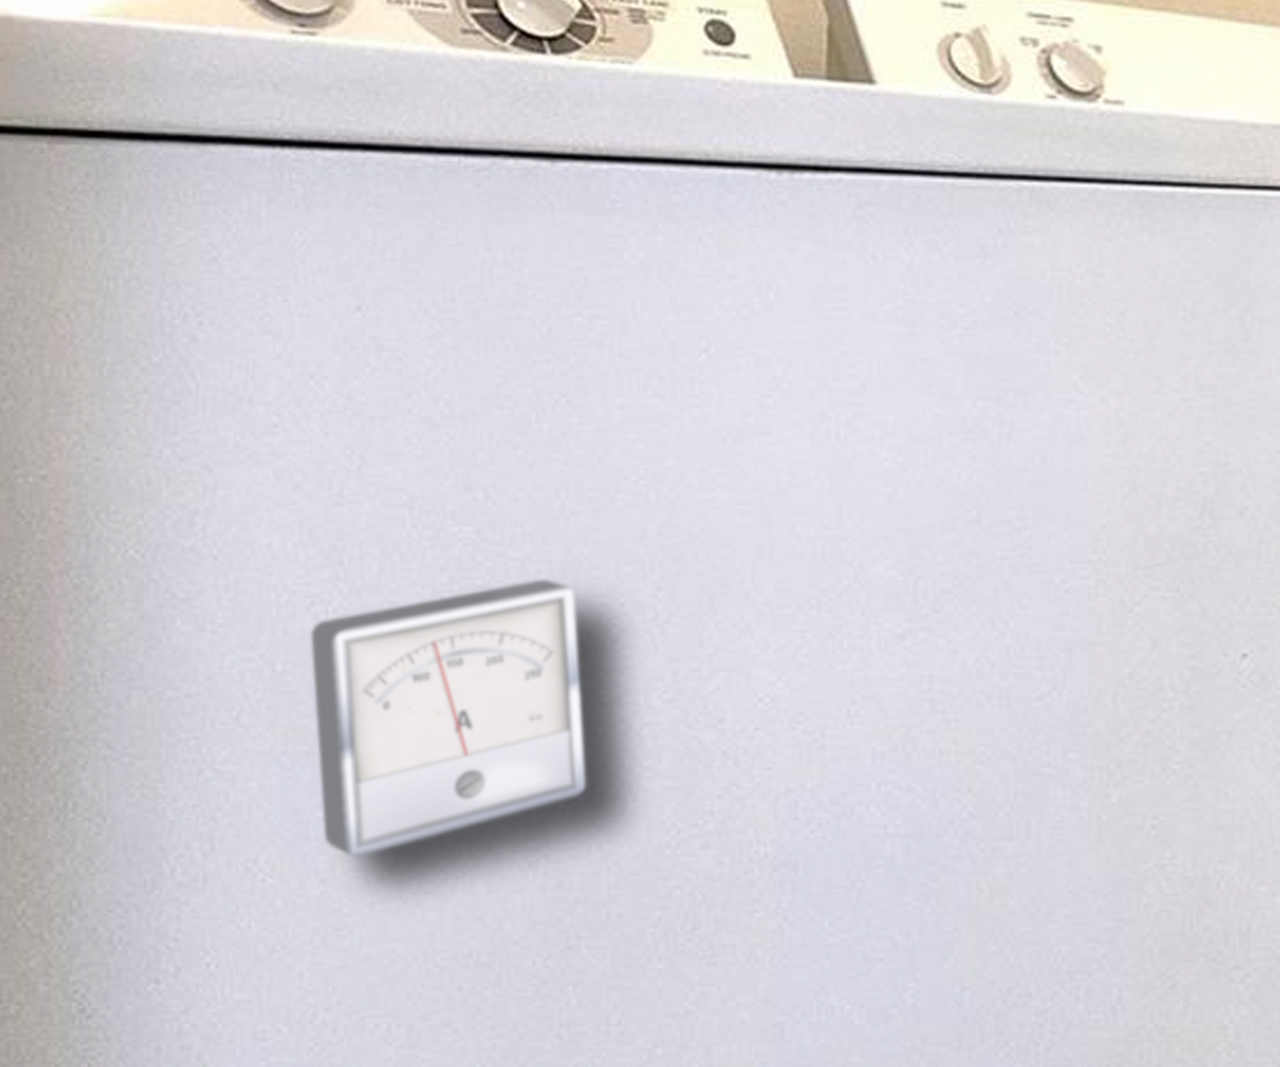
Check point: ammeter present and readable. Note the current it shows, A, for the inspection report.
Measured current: 130 A
